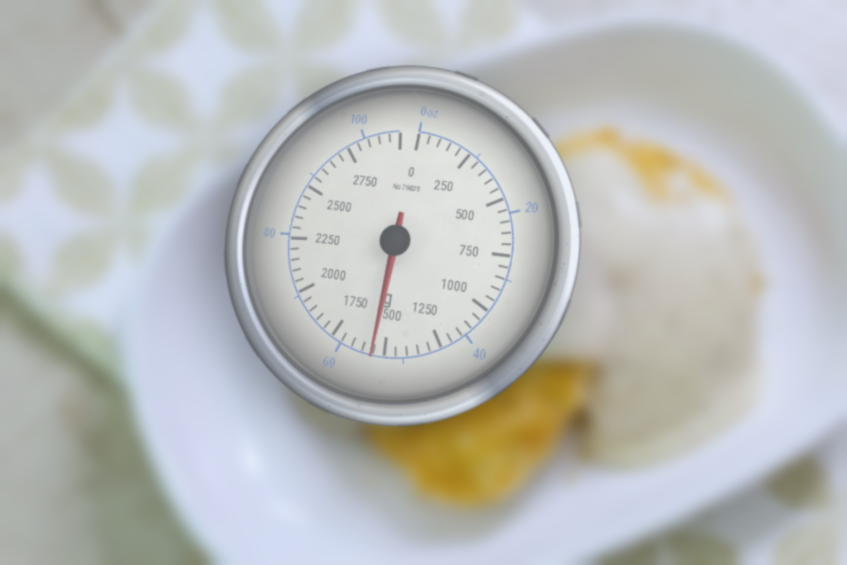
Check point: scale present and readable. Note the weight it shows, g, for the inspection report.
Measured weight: 1550 g
